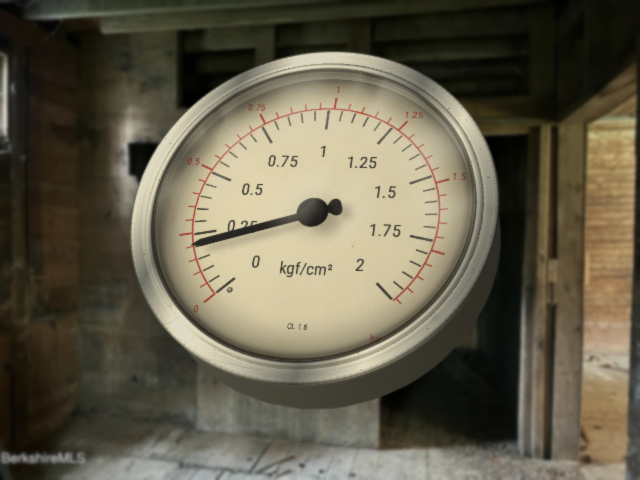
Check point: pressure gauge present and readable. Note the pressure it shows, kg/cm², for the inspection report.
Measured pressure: 0.2 kg/cm²
